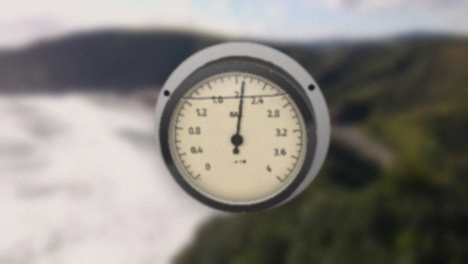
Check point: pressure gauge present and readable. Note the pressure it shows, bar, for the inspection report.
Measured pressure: 2.1 bar
